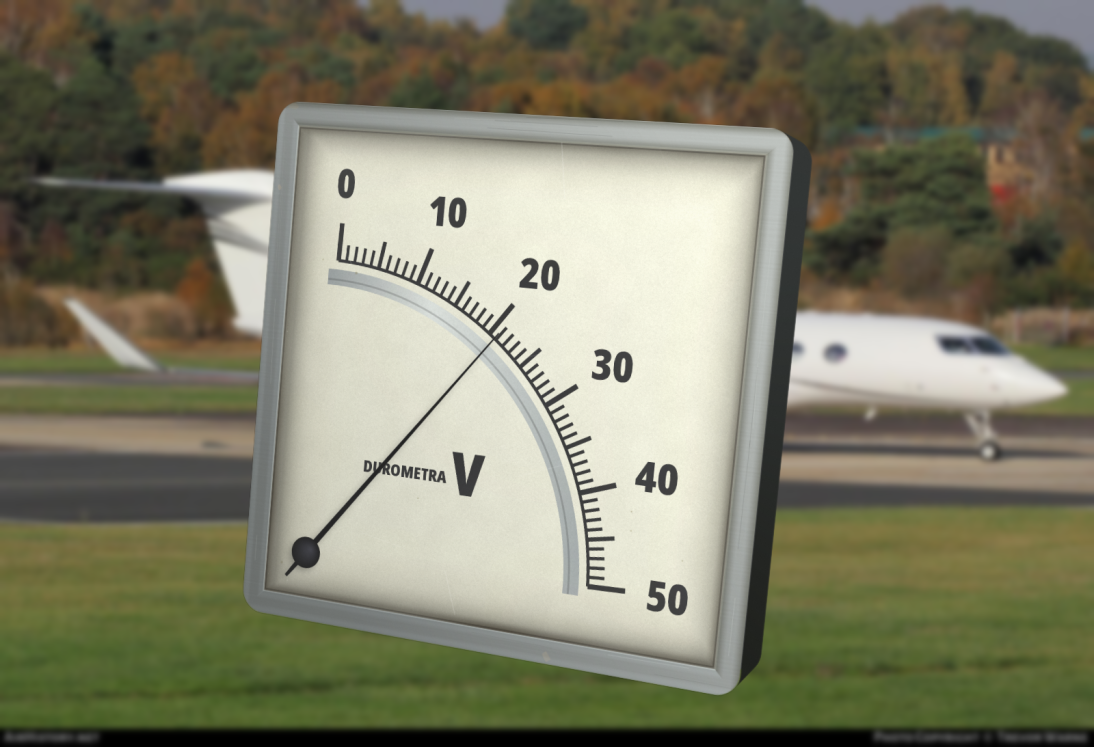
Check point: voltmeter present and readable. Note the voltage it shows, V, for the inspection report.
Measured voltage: 21 V
